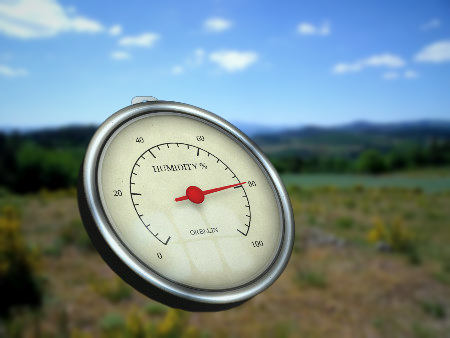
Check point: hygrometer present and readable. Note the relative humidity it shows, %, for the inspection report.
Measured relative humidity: 80 %
